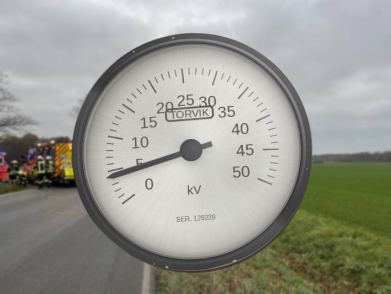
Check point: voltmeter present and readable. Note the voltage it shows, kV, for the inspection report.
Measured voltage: 4 kV
